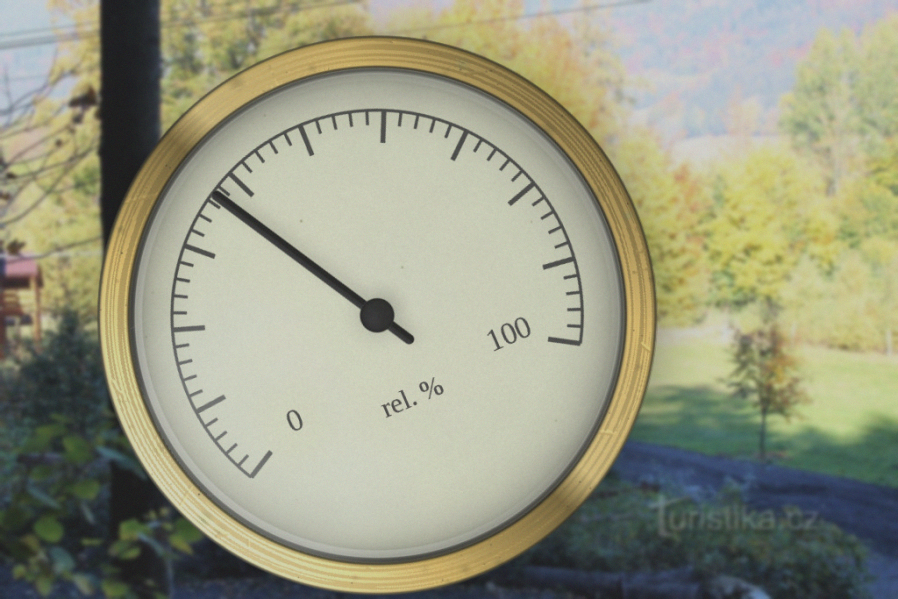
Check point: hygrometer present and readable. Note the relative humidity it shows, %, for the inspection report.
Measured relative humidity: 37 %
